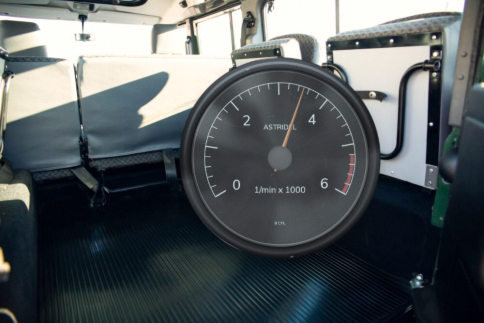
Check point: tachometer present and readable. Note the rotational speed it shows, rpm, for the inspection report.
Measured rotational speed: 3500 rpm
